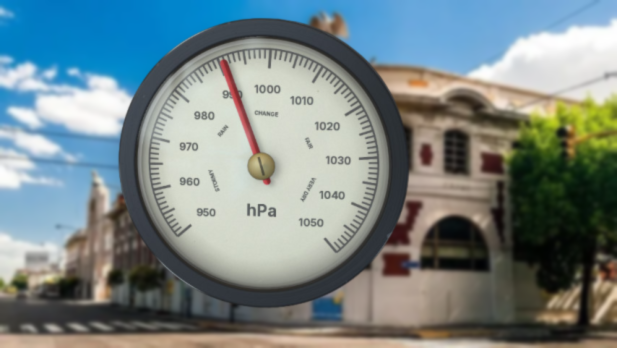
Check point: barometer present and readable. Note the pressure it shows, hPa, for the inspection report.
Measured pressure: 991 hPa
